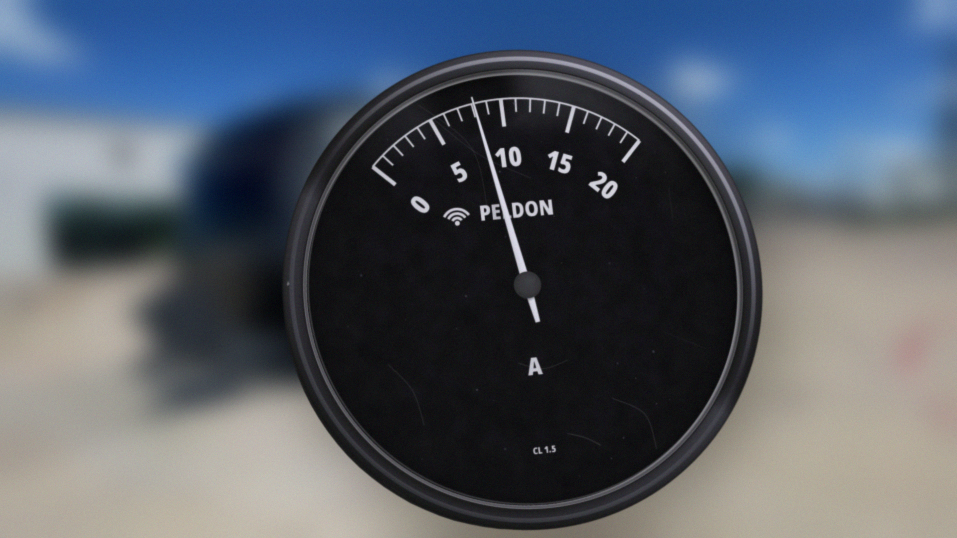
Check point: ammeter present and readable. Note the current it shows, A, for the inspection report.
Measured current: 8 A
